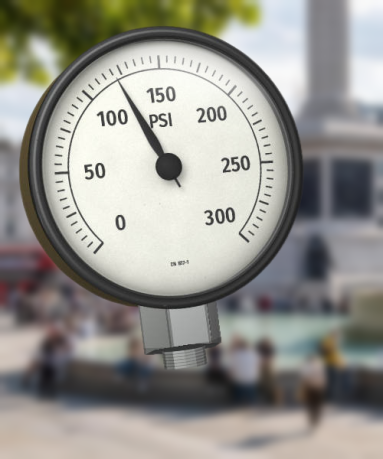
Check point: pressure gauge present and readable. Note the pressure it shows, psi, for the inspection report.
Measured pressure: 120 psi
